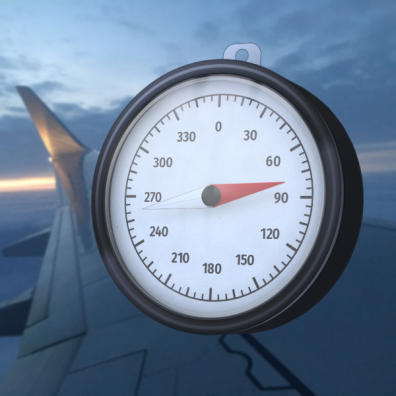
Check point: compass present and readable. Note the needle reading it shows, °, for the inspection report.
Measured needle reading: 80 °
